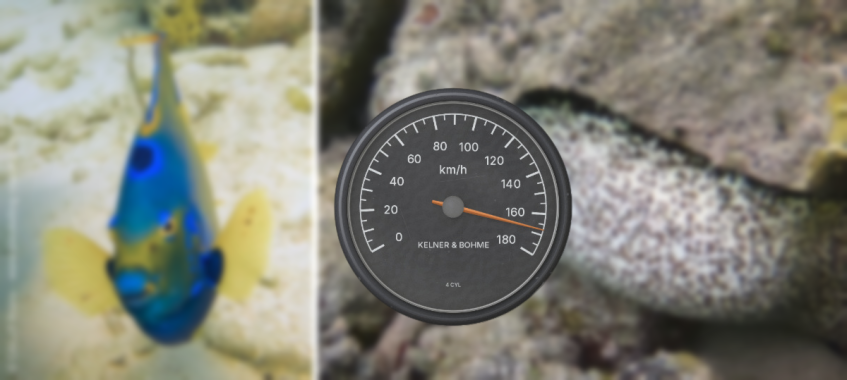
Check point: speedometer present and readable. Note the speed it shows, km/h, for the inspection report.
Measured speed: 167.5 km/h
